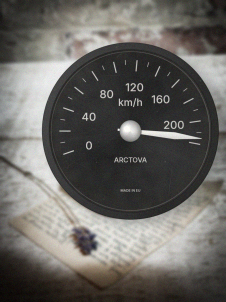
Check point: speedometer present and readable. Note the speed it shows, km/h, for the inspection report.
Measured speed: 215 km/h
